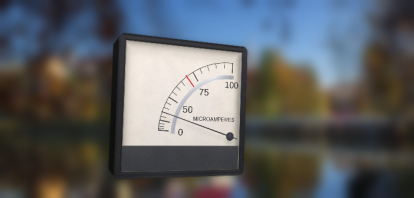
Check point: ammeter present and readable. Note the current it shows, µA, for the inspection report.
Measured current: 35 µA
